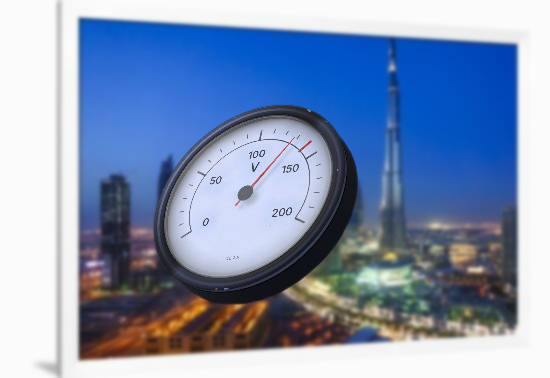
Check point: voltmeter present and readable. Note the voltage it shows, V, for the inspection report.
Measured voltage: 130 V
